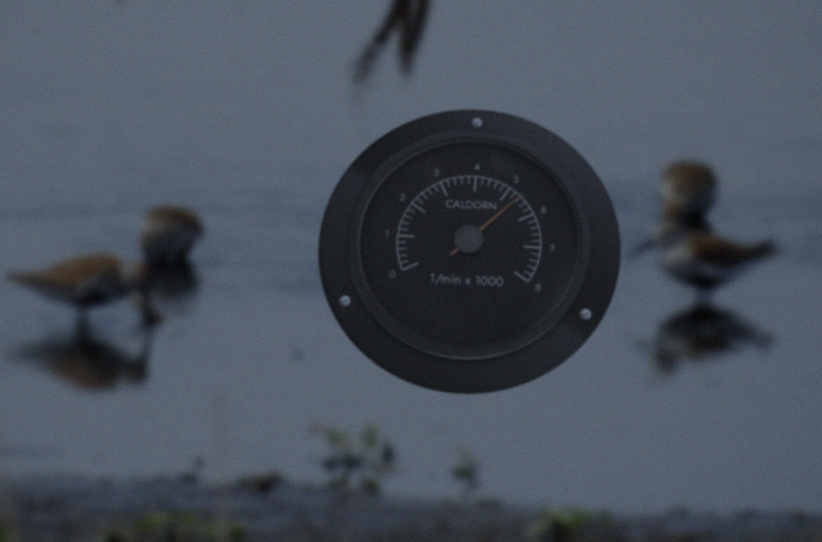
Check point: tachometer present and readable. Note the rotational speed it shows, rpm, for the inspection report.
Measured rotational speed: 5400 rpm
